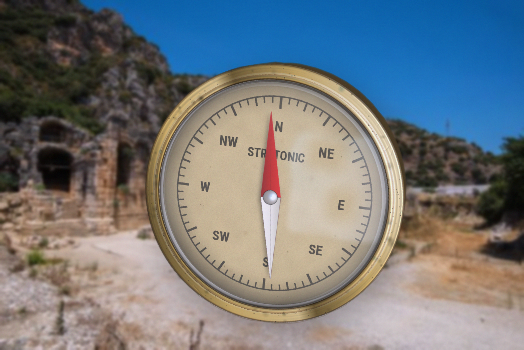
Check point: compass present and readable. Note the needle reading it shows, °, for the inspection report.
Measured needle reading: 355 °
